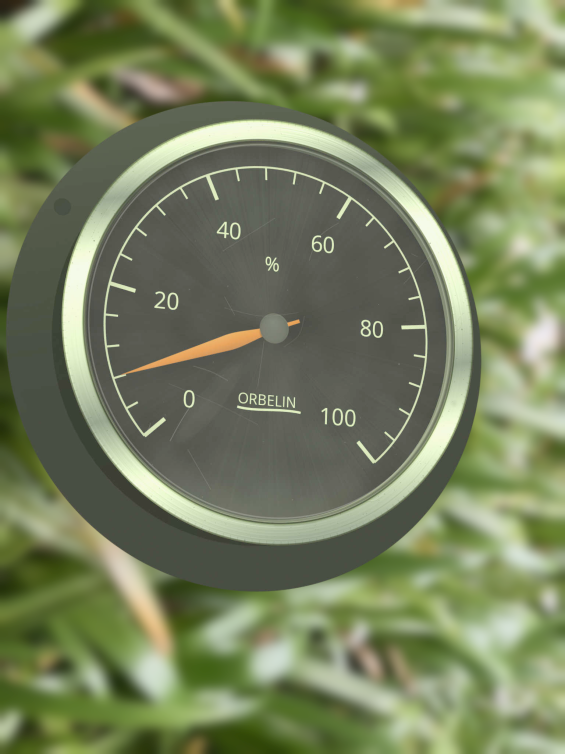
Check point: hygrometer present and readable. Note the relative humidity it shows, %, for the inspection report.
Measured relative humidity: 8 %
